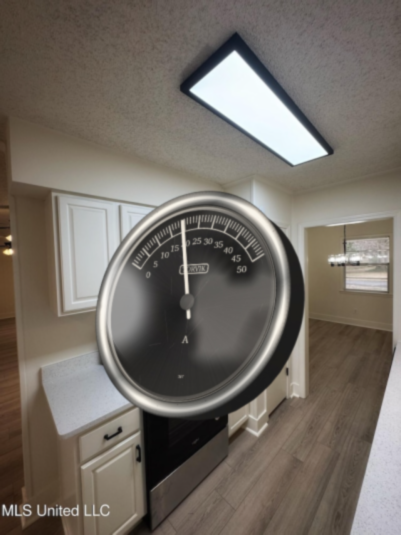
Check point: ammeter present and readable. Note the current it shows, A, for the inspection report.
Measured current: 20 A
